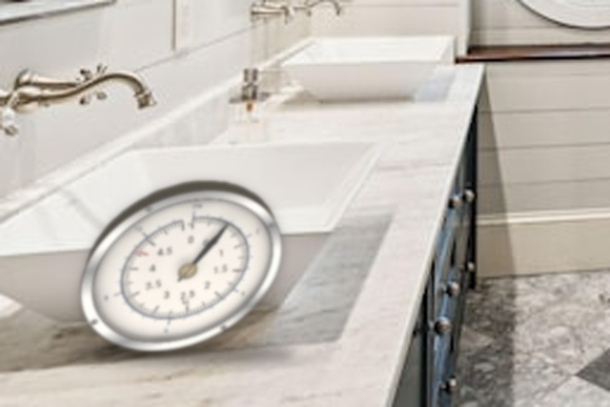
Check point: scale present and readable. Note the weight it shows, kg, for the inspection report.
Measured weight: 0.5 kg
